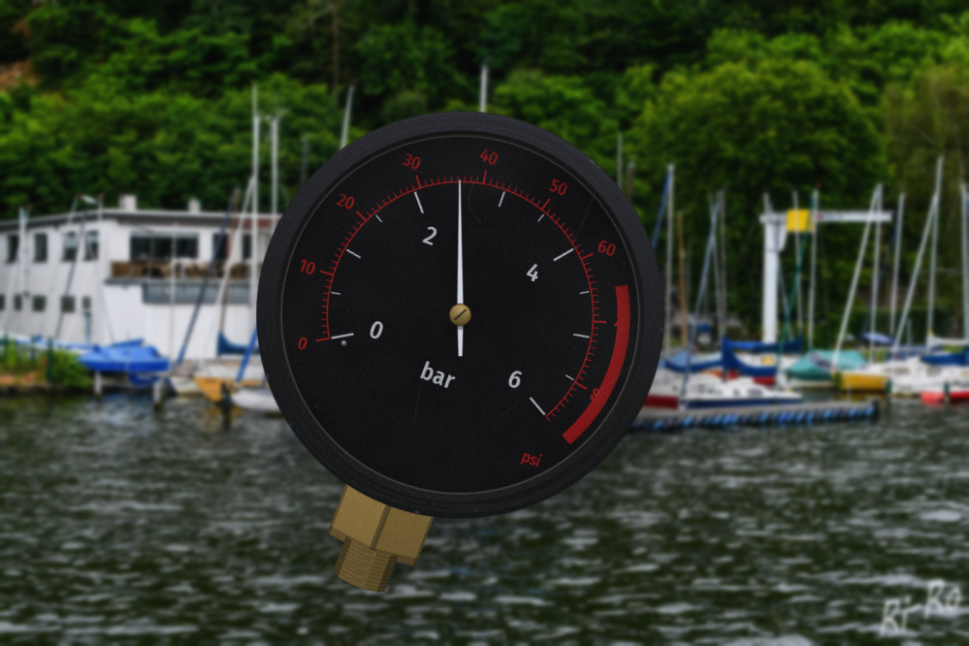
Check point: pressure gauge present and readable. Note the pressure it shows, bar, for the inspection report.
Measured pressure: 2.5 bar
